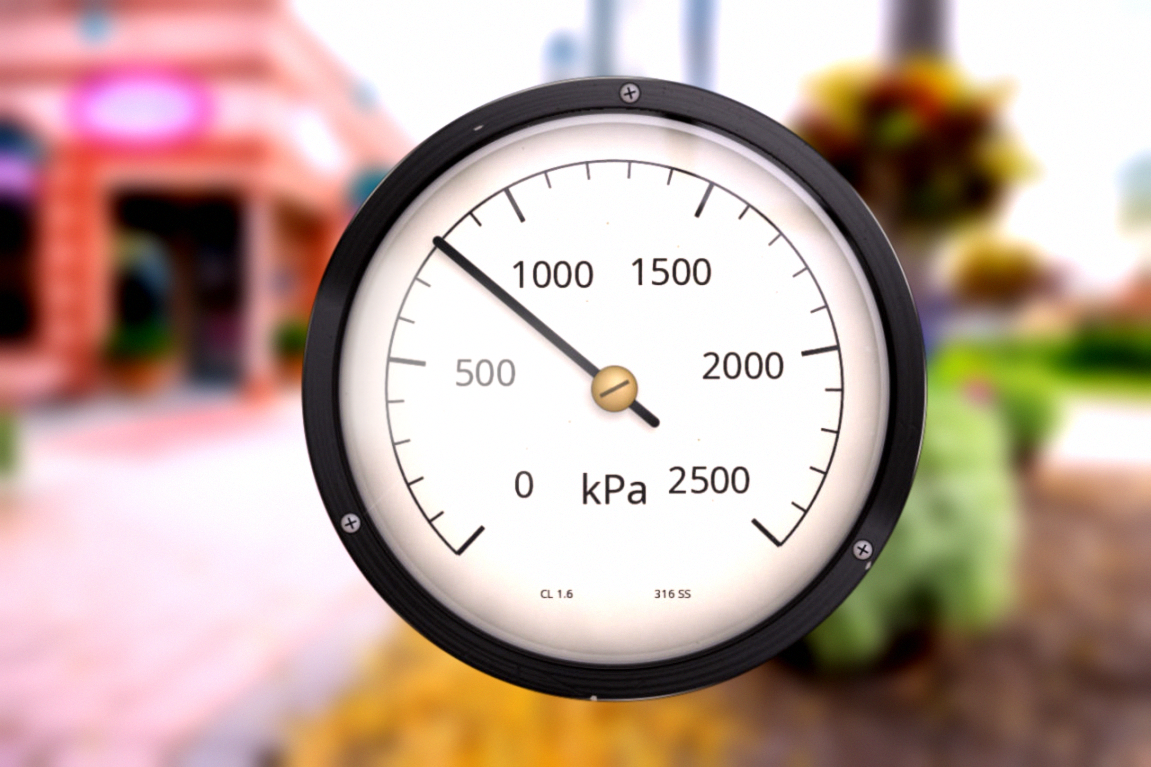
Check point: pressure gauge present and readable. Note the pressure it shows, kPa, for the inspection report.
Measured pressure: 800 kPa
